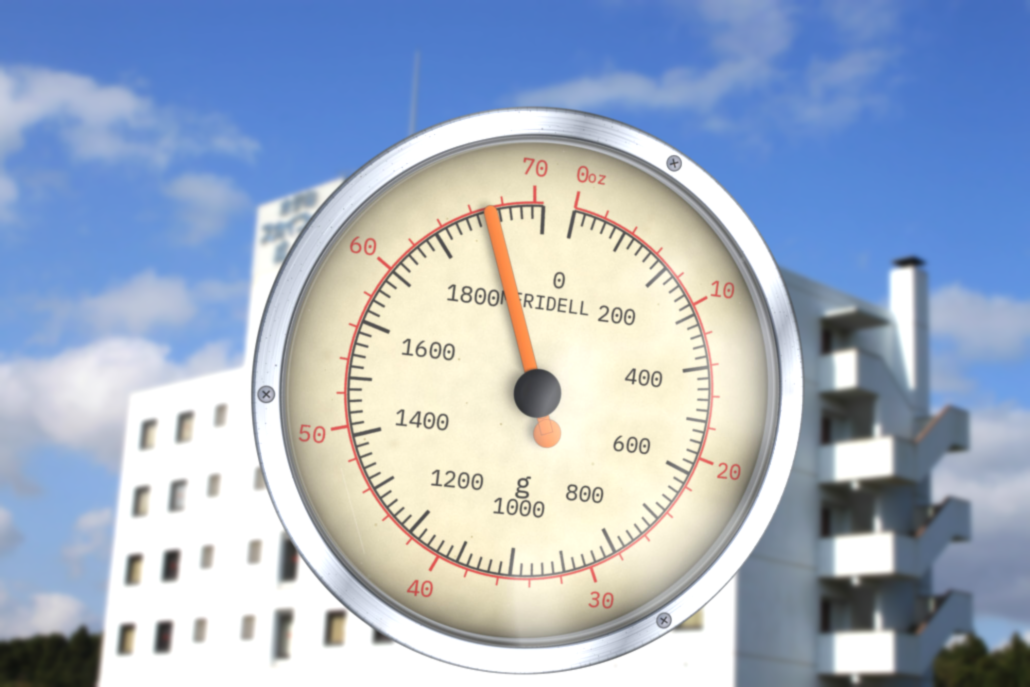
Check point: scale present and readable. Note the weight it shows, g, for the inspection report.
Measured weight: 1900 g
